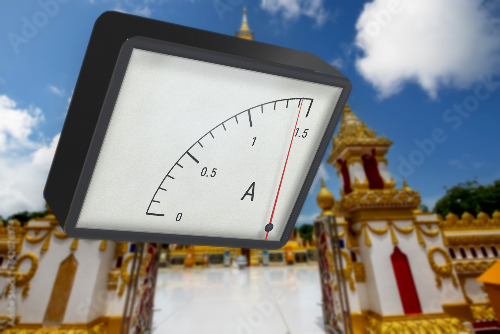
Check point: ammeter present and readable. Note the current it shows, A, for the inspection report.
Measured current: 1.4 A
